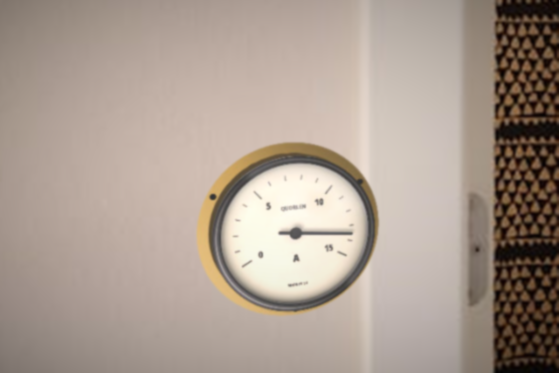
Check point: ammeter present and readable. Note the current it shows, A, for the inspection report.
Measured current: 13.5 A
